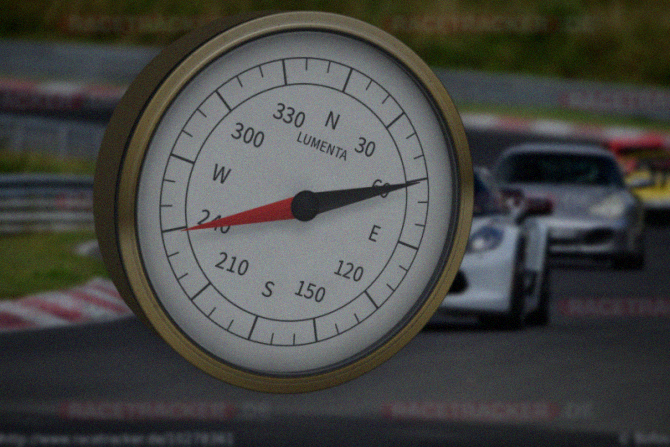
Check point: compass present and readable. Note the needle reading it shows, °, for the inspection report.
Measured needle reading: 240 °
